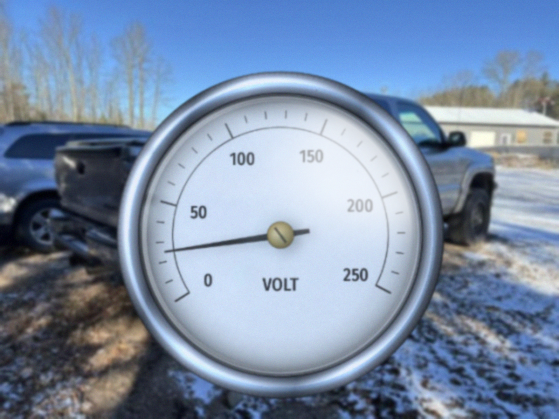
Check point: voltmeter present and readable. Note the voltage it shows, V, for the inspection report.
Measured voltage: 25 V
